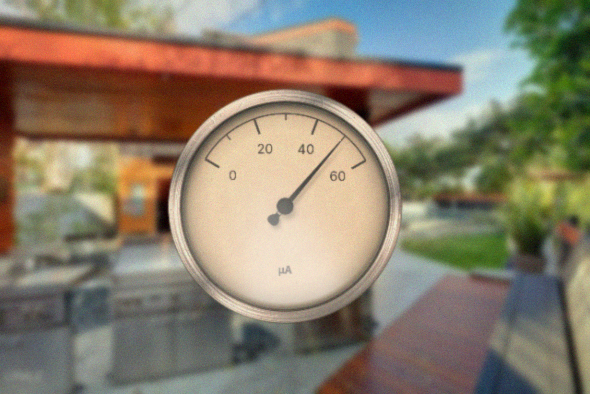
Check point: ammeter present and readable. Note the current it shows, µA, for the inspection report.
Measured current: 50 µA
